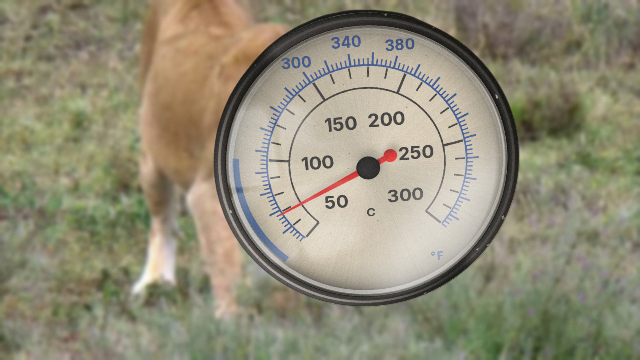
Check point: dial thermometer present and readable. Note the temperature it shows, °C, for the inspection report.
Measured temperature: 70 °C
